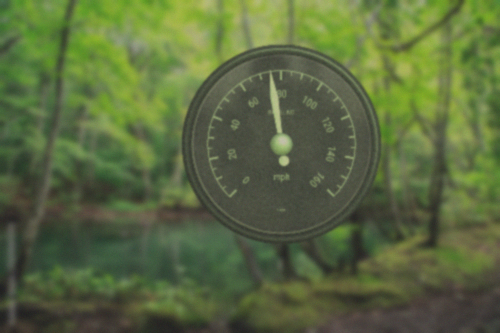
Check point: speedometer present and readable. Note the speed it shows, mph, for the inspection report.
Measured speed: 75 mph
